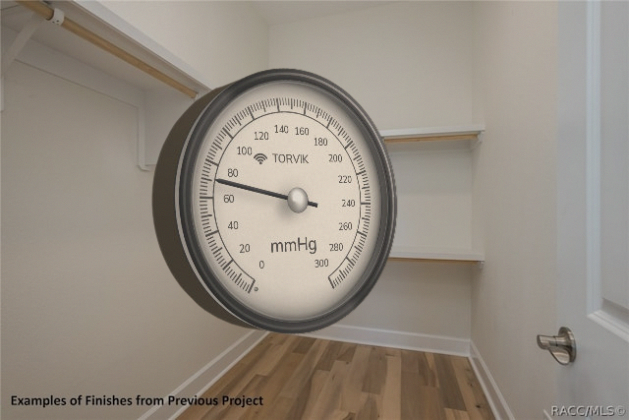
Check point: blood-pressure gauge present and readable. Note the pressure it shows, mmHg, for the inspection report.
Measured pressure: 70 mmHg
